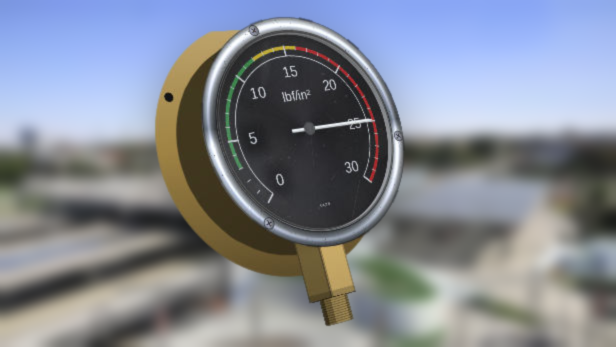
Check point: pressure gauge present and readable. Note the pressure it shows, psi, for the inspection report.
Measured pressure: 25 psi
